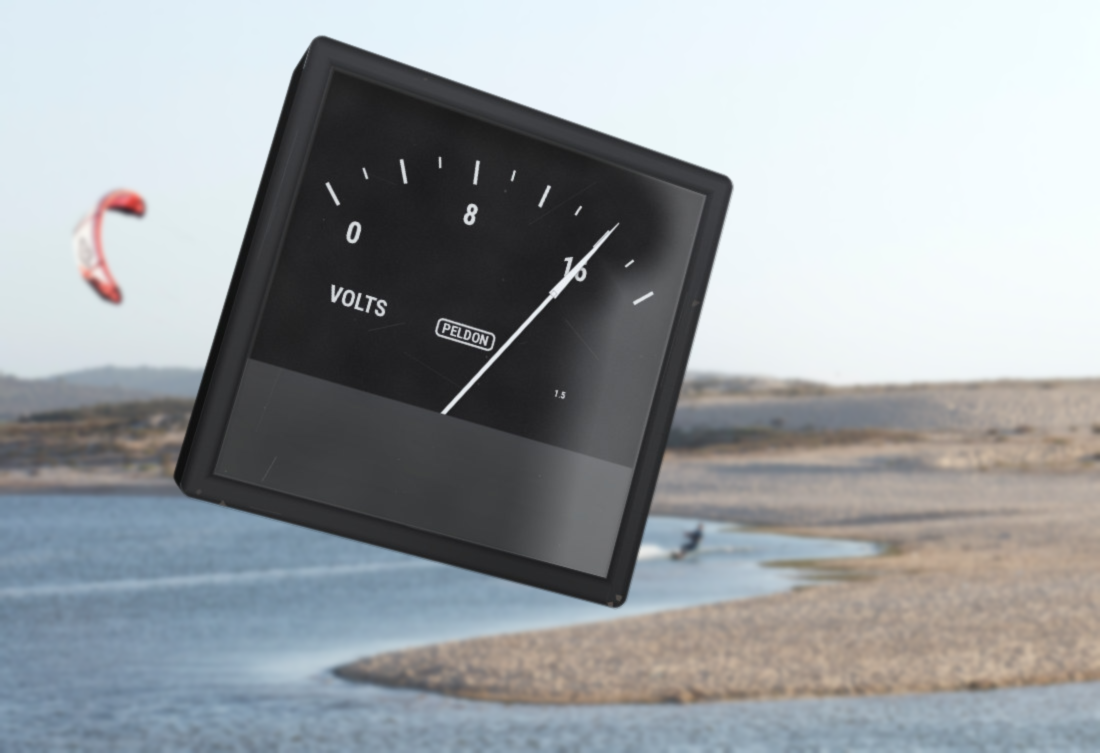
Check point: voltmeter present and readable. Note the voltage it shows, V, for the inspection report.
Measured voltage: 16 V
